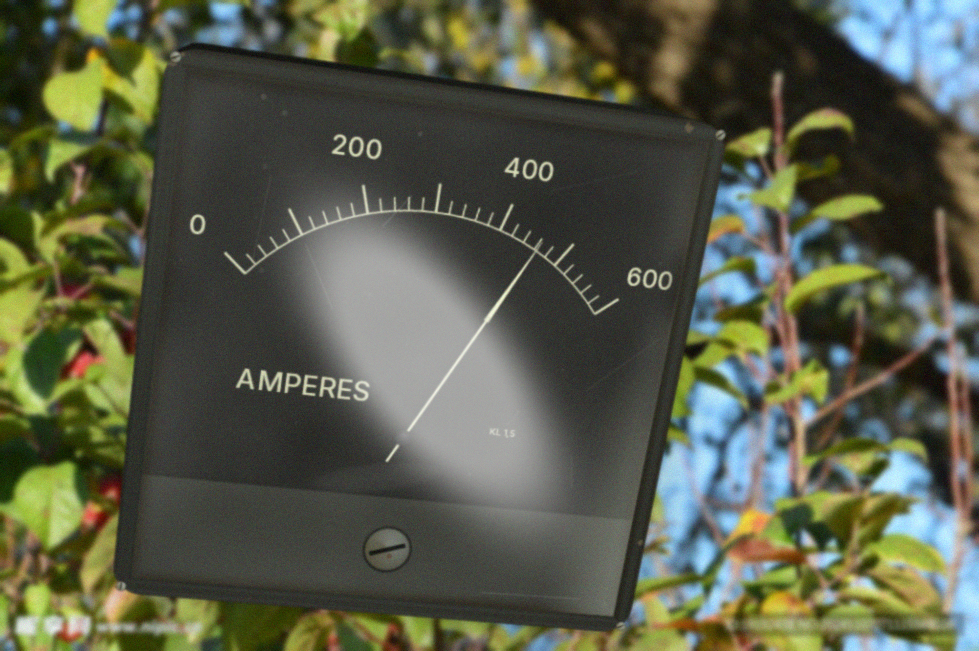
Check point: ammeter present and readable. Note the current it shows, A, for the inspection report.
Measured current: 460 A
